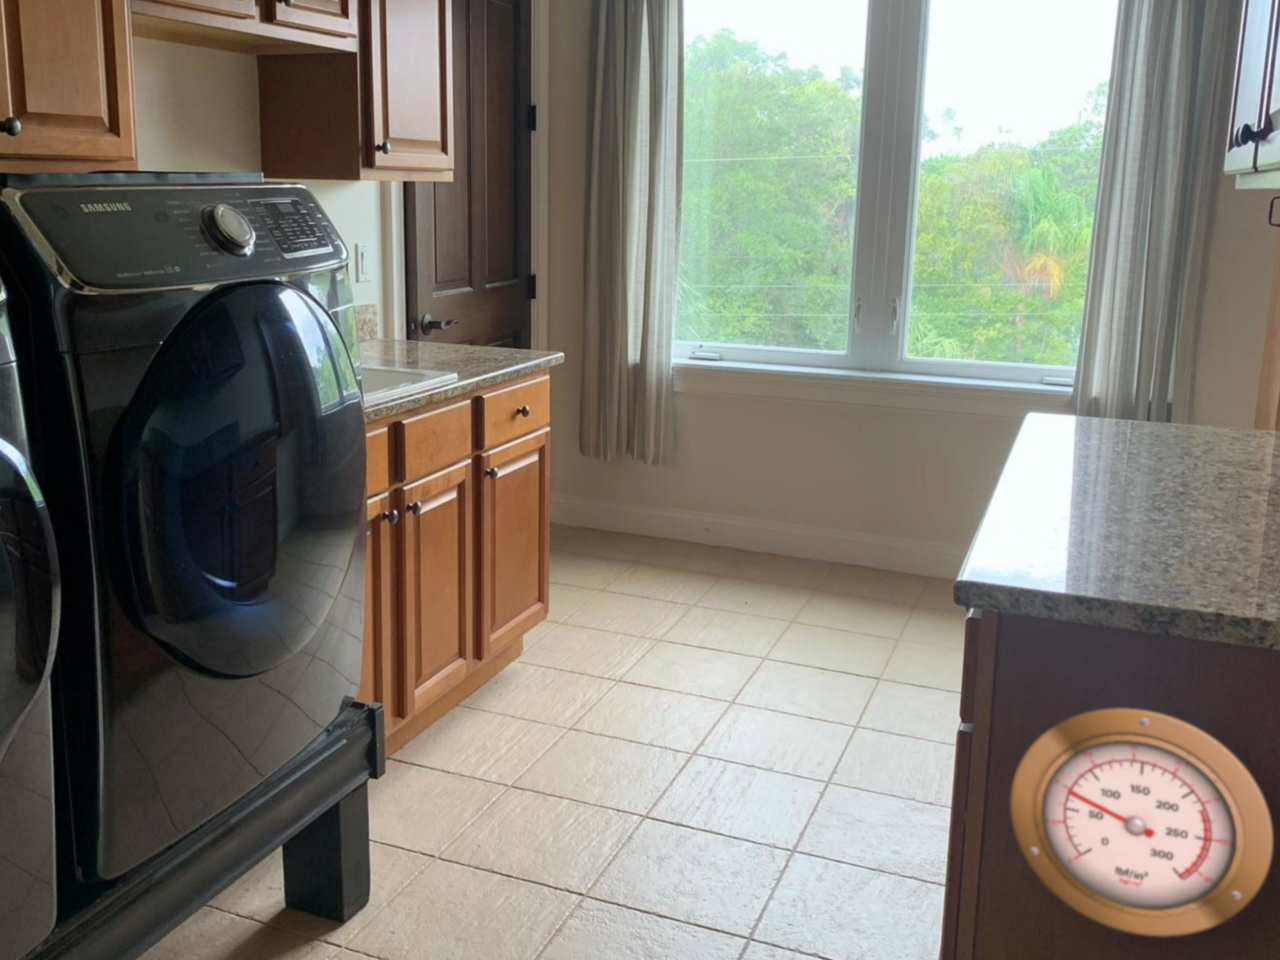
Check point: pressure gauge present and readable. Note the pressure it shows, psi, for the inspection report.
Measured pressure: 70 psi
